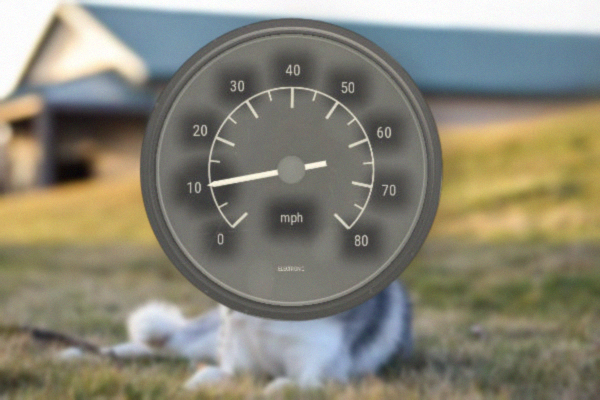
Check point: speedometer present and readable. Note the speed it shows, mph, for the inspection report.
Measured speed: 10 mph
